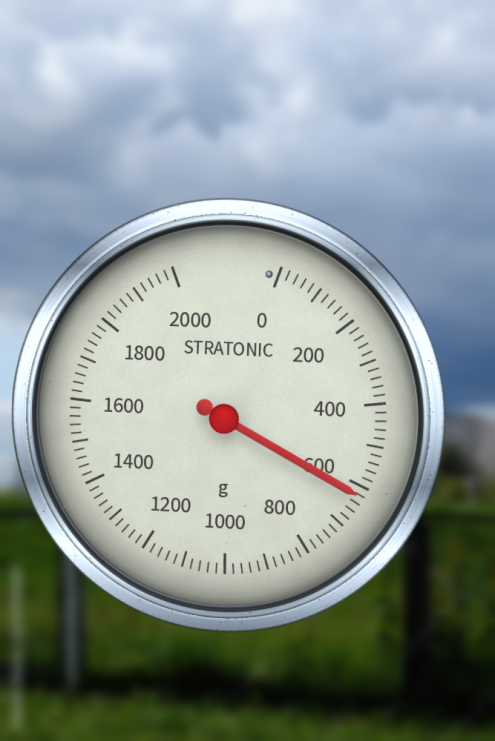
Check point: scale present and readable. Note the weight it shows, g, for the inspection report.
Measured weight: 620 g
